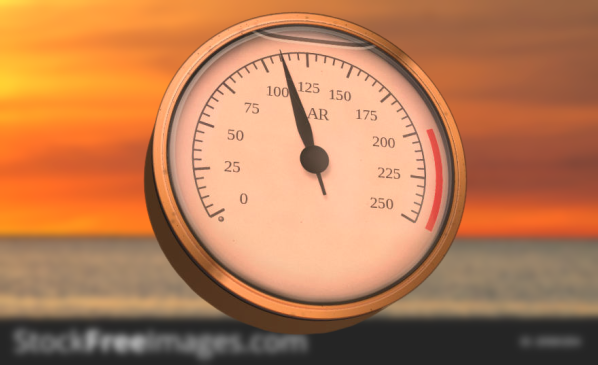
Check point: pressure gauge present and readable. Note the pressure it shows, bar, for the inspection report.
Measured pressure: 110 bar
